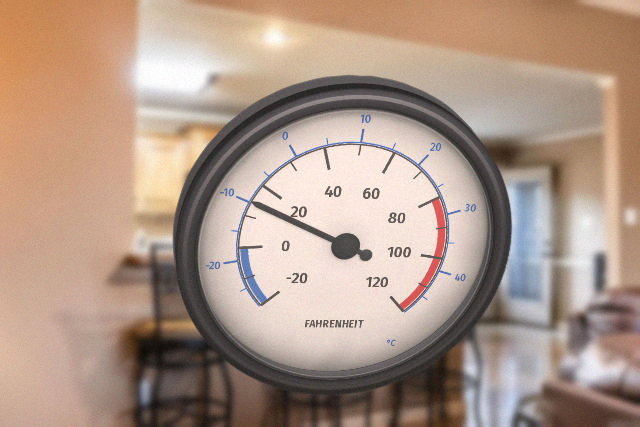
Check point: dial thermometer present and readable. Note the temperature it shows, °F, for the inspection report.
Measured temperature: 15 °F
